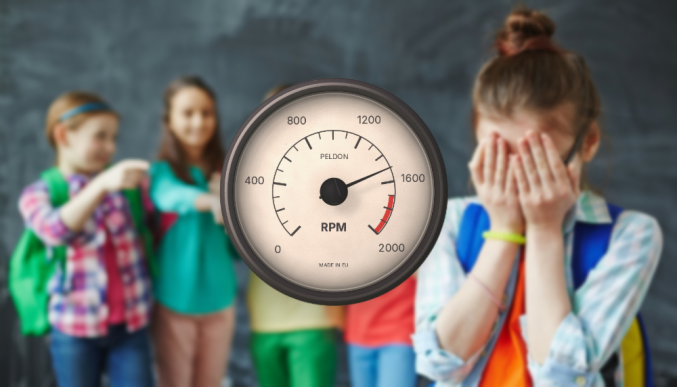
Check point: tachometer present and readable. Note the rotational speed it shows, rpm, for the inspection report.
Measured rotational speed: 1500 rpm
